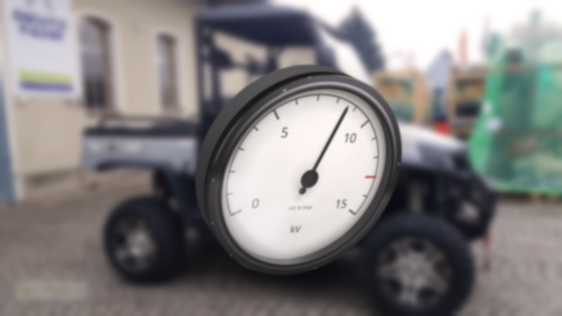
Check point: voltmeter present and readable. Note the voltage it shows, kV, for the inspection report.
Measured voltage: 8.5 kV
